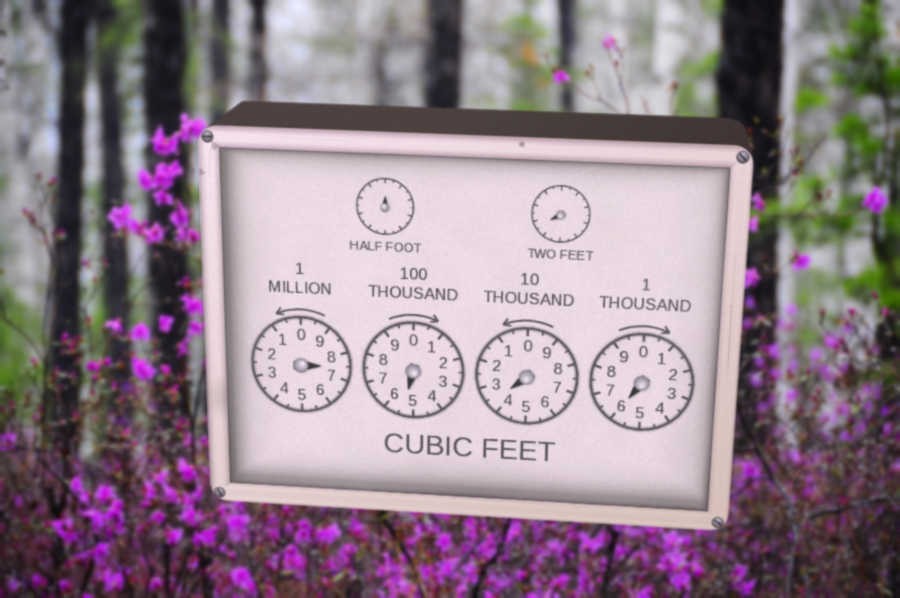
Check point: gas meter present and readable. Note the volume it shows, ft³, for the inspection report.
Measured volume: 753600 ft³
